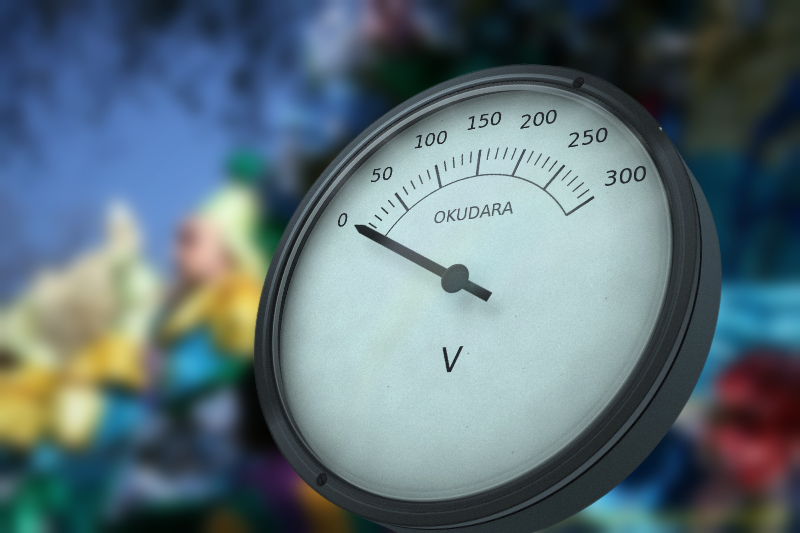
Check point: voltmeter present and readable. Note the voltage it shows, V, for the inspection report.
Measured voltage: 0 V
